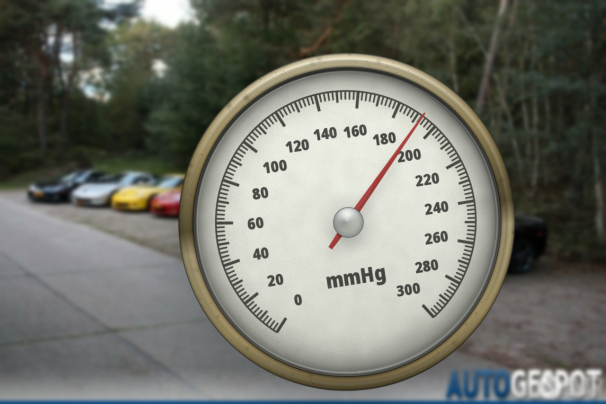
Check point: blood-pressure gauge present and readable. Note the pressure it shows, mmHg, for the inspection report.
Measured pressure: 192 mmHg
